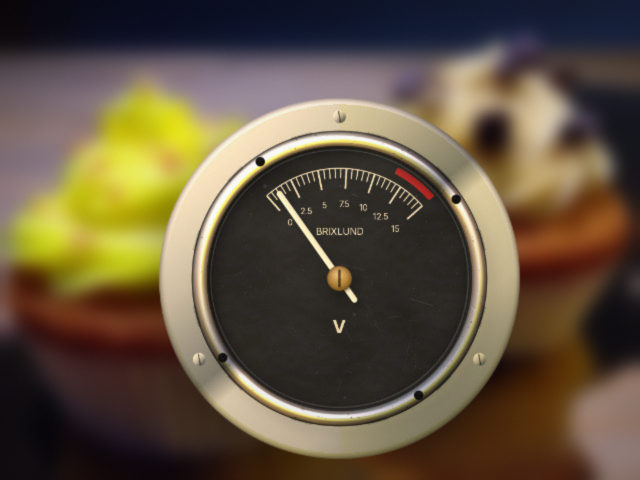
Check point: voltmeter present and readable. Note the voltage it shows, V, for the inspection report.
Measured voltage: 1 V
